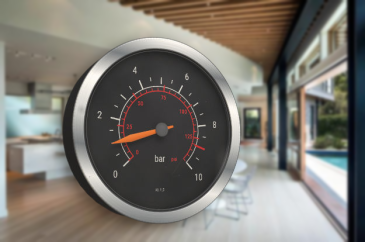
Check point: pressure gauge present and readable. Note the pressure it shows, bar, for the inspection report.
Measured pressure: 1 bar
